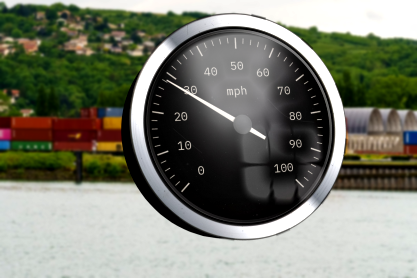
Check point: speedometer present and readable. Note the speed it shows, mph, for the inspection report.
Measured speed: 28 mph
